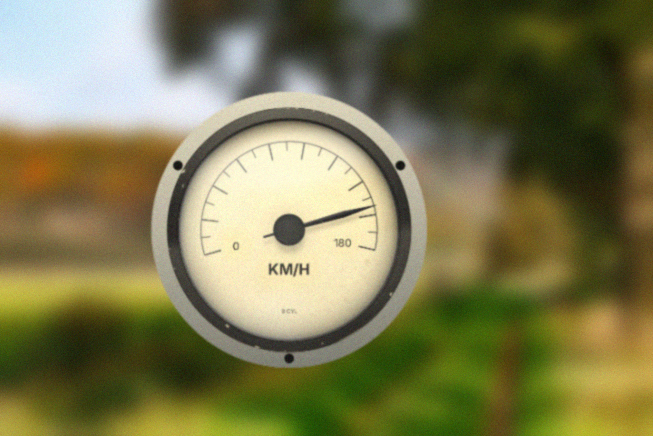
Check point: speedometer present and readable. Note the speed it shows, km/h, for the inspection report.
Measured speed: 155 km/h
